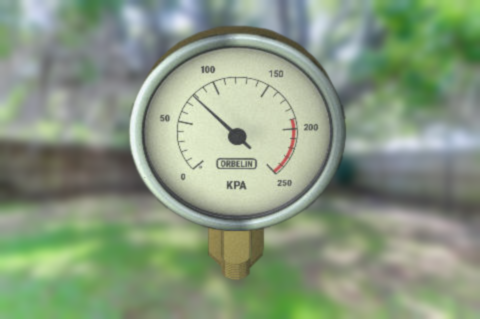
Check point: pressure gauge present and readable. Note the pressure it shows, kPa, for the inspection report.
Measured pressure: 80 kPa
